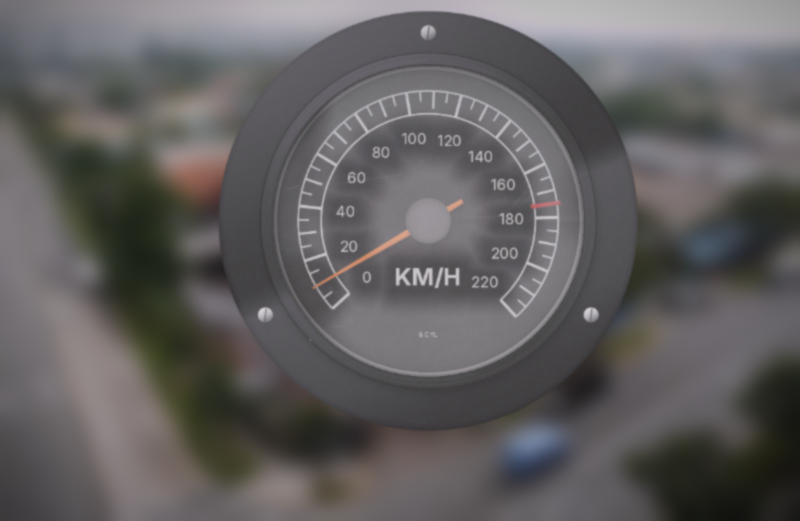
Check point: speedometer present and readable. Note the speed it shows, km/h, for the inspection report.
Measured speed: 10 km/h
